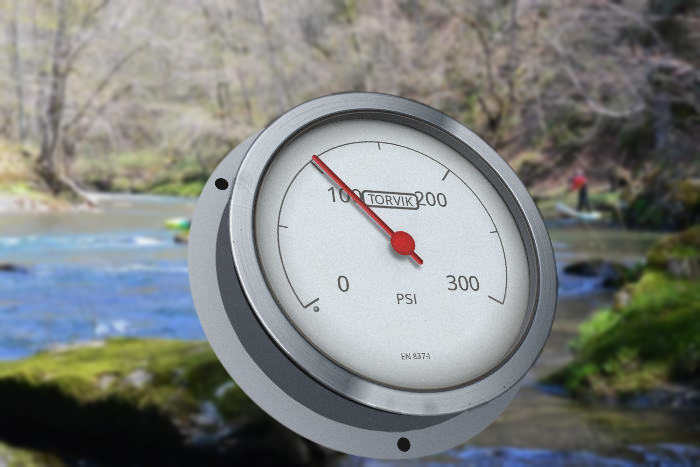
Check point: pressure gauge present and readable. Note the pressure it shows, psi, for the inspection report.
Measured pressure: 100 psi
